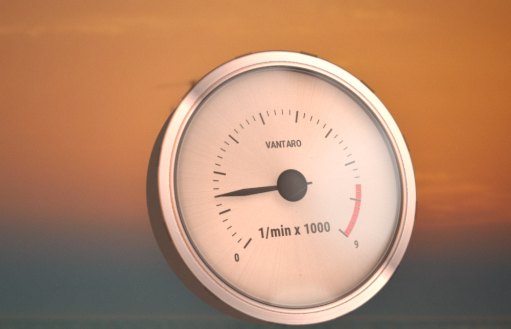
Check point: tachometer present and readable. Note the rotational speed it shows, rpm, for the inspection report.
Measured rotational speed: 1400 rpm
